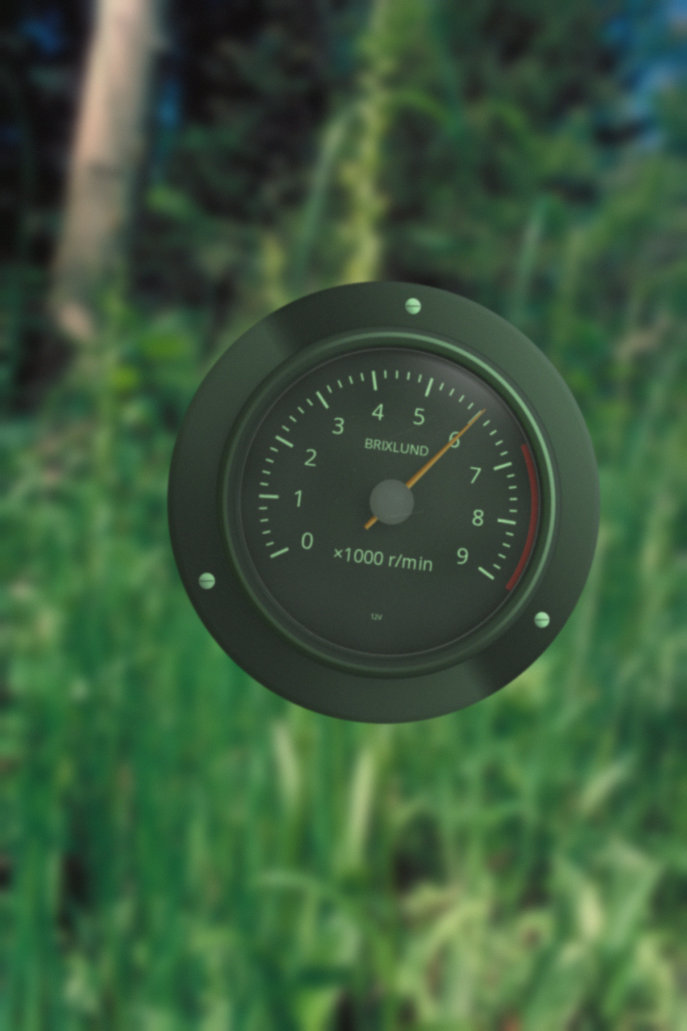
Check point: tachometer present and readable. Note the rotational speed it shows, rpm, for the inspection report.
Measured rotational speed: 6000 rpm
